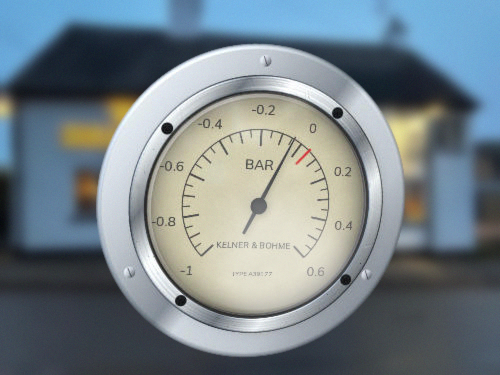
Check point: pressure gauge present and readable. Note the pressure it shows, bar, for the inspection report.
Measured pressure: -0.05 bar
